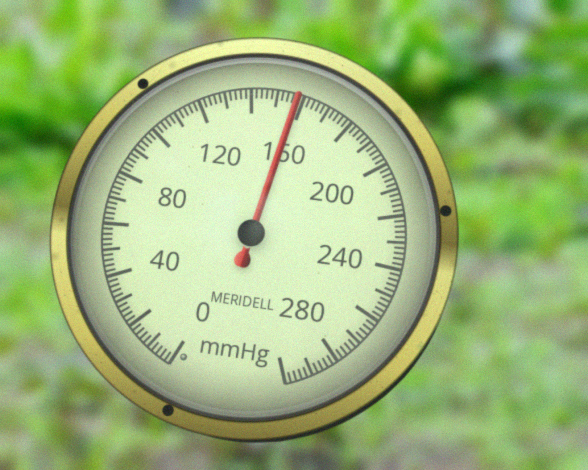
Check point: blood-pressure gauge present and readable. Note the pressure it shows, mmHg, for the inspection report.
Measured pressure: 158 mmHg
